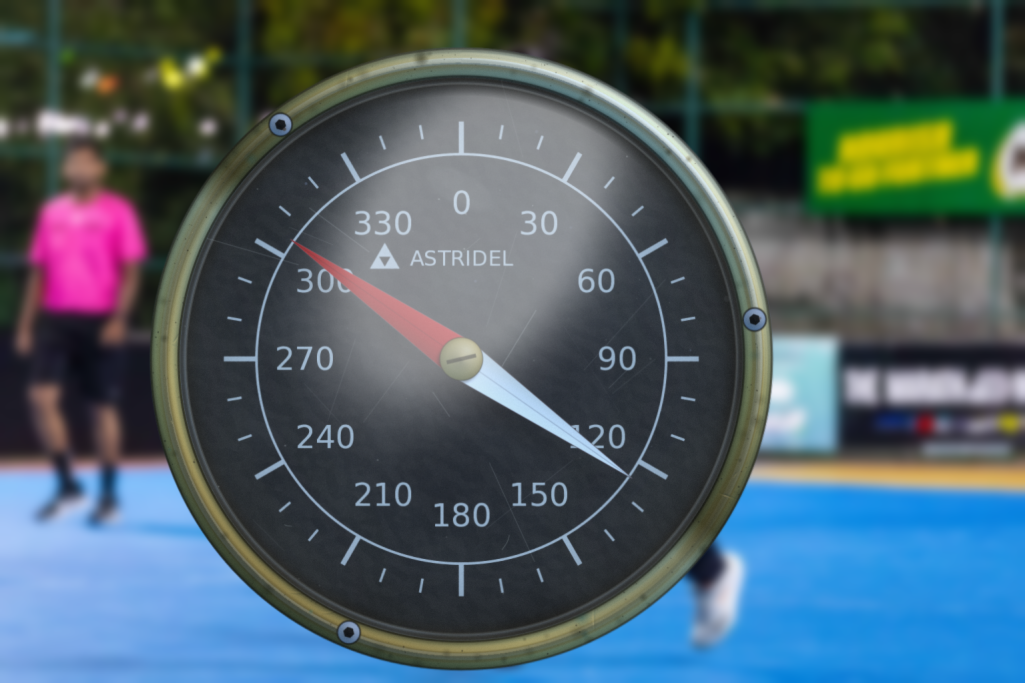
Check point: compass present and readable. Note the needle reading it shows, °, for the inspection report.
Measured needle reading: 305 °
